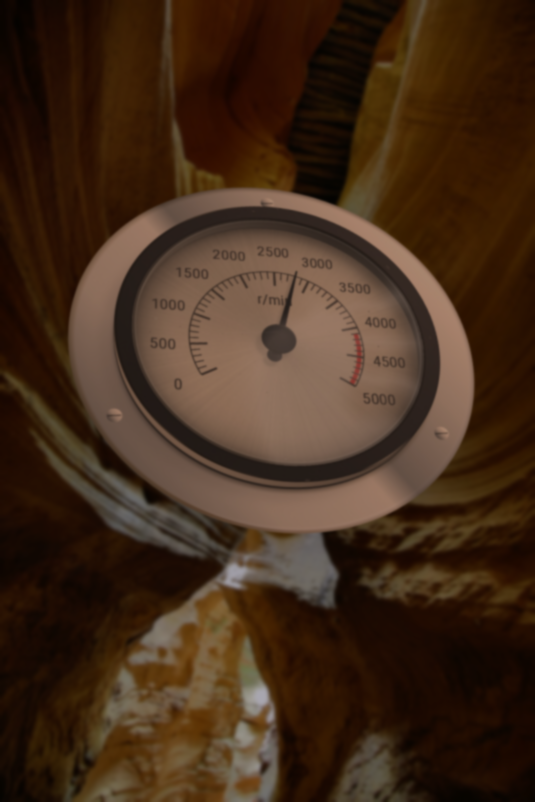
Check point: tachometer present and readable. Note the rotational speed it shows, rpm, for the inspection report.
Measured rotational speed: 2800 rpm
